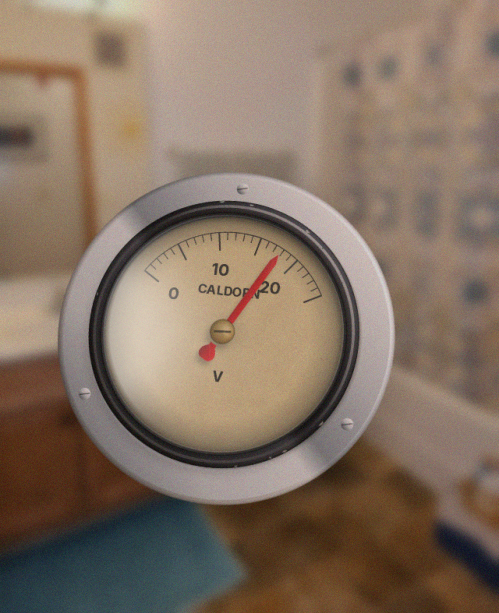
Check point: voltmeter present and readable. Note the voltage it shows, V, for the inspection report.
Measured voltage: 18 V
